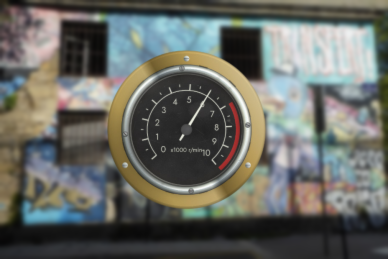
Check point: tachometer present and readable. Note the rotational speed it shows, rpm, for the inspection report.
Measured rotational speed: 6000 rpm
